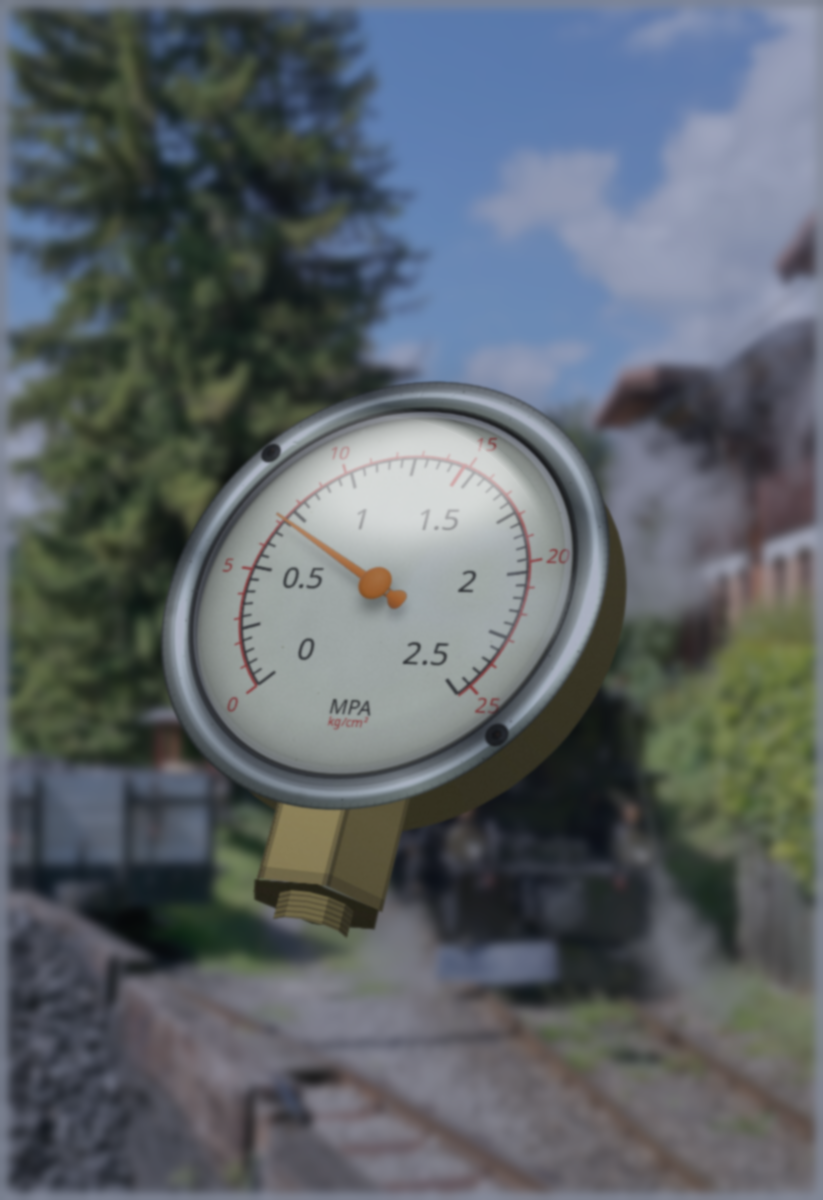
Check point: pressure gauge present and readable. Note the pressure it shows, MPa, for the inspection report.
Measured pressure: 0.7 MPa
